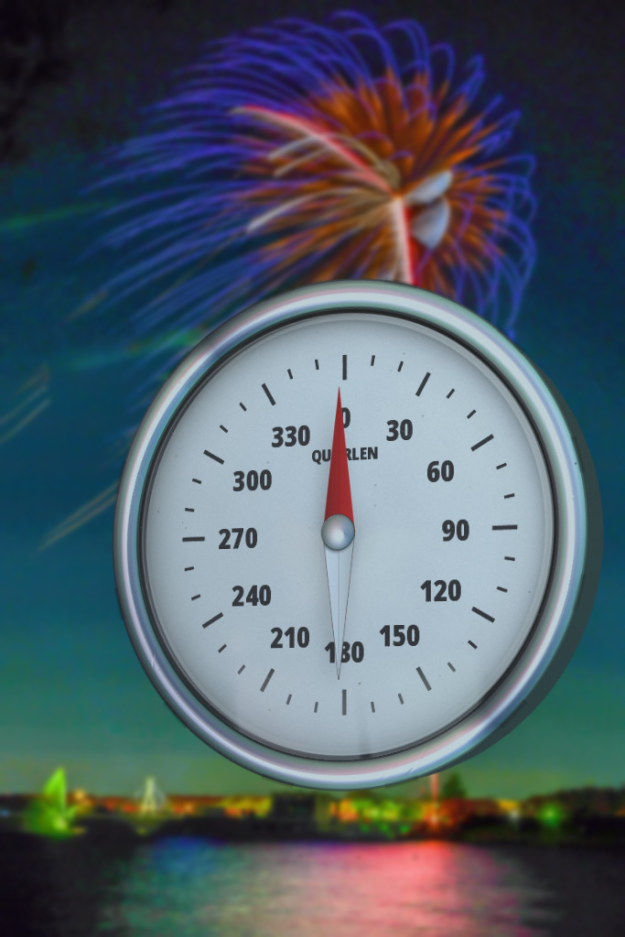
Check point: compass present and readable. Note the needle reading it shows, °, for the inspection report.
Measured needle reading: 0 °
